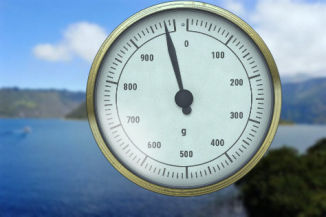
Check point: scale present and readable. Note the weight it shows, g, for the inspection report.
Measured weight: 980 g
